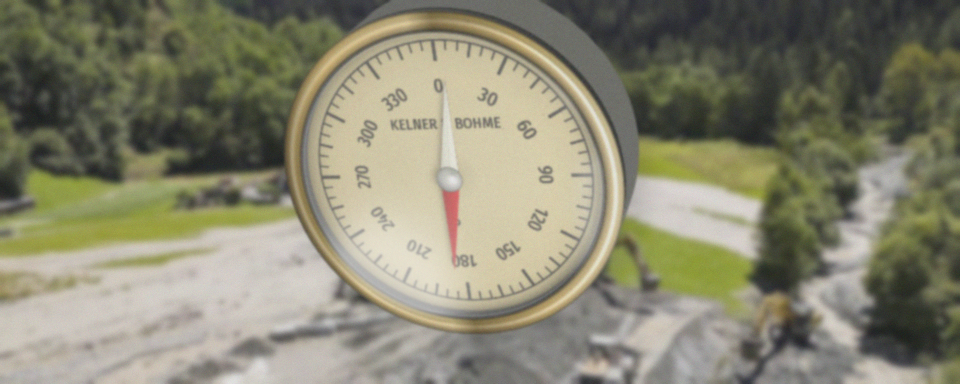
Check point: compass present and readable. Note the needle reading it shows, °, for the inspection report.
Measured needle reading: 185 °
